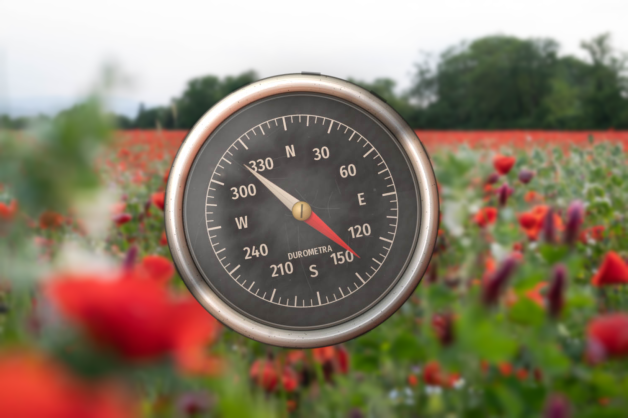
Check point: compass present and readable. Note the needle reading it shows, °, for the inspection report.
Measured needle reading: 140 °
